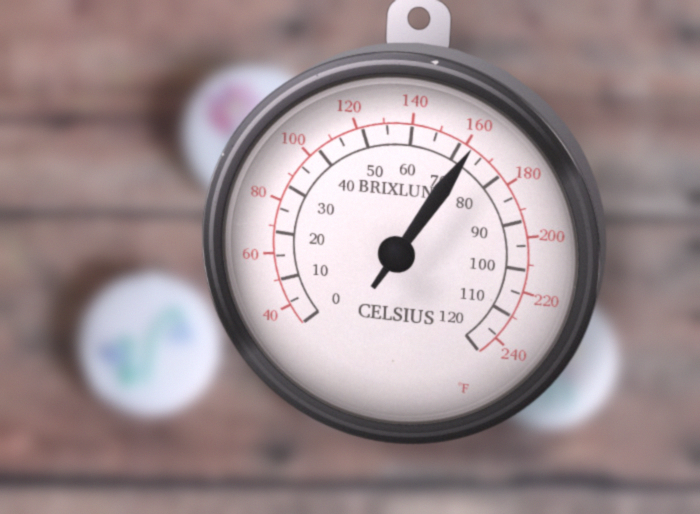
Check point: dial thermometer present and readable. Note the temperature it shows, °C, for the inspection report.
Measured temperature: 72.5 °C
